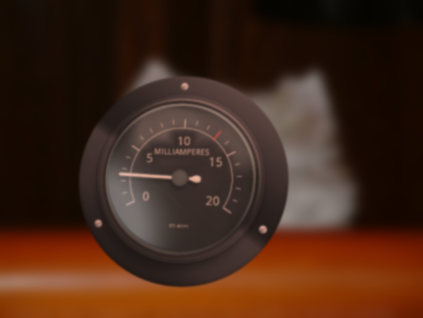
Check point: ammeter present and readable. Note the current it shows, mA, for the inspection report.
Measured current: 2.5 mA
